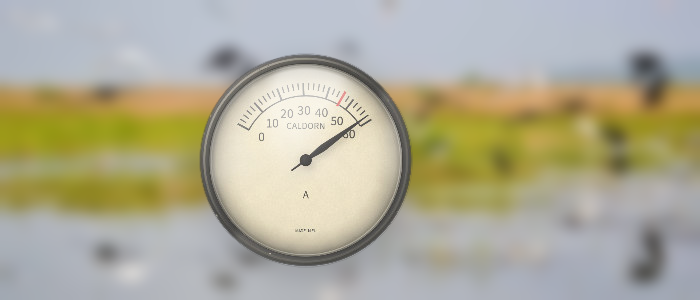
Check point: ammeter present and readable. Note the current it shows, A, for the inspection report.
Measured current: 58 A
